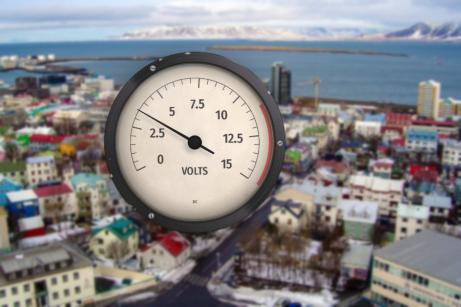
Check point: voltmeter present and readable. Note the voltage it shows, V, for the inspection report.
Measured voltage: 3.5 V
